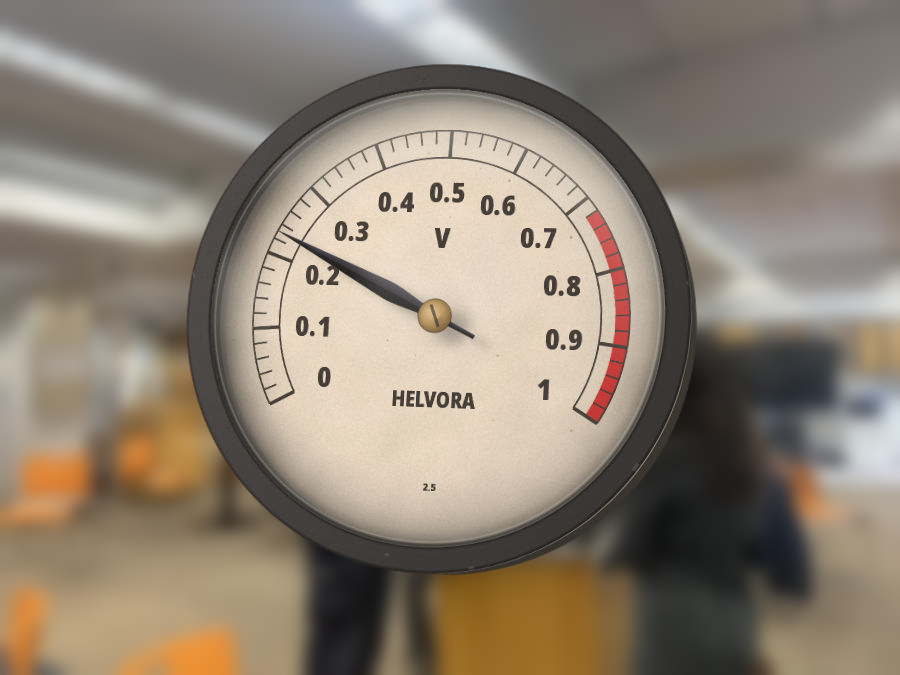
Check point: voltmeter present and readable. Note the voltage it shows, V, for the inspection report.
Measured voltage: 0.23 V
